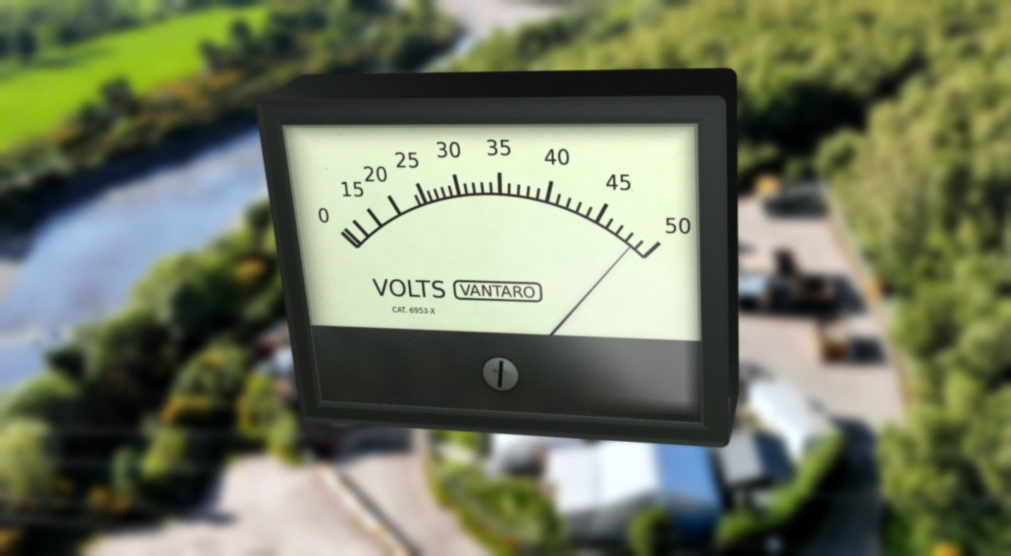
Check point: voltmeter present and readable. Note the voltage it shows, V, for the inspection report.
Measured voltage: 48.5 V
